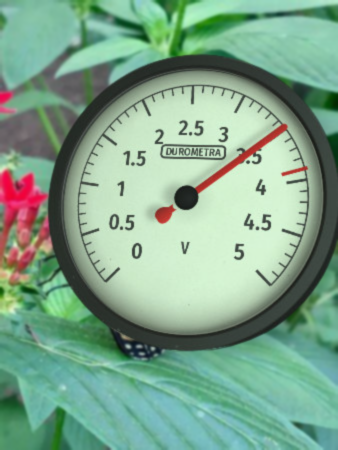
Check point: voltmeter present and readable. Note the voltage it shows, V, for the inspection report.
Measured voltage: 3.5 V
